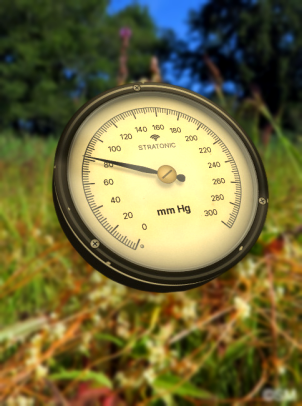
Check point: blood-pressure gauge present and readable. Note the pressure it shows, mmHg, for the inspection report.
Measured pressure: 80 mmHg
